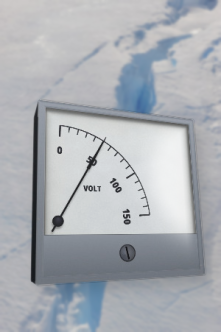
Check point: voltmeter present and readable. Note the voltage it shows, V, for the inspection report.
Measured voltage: 50 V
